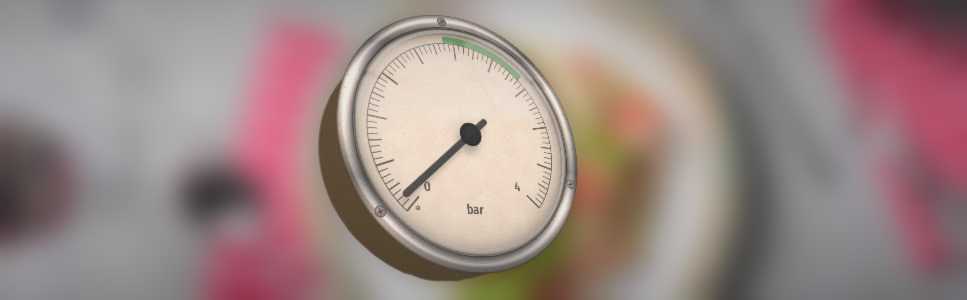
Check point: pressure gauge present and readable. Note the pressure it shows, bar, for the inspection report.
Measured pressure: 0.1 bar
